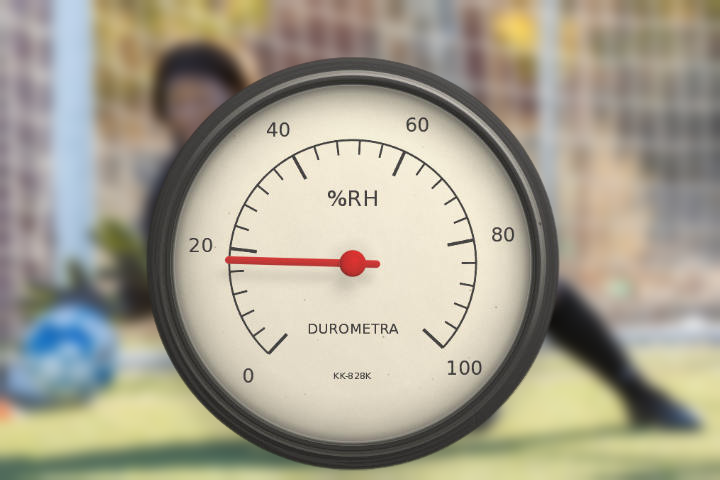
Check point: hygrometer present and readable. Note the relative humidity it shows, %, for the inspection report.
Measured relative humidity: 18 %
